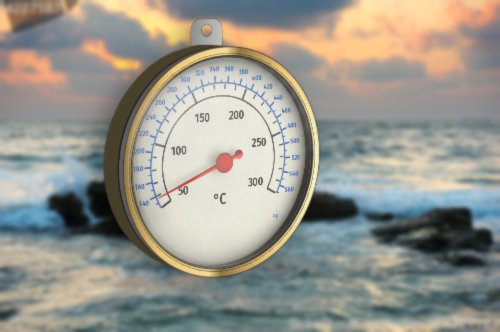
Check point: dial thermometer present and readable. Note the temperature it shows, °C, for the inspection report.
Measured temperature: 60 °C
